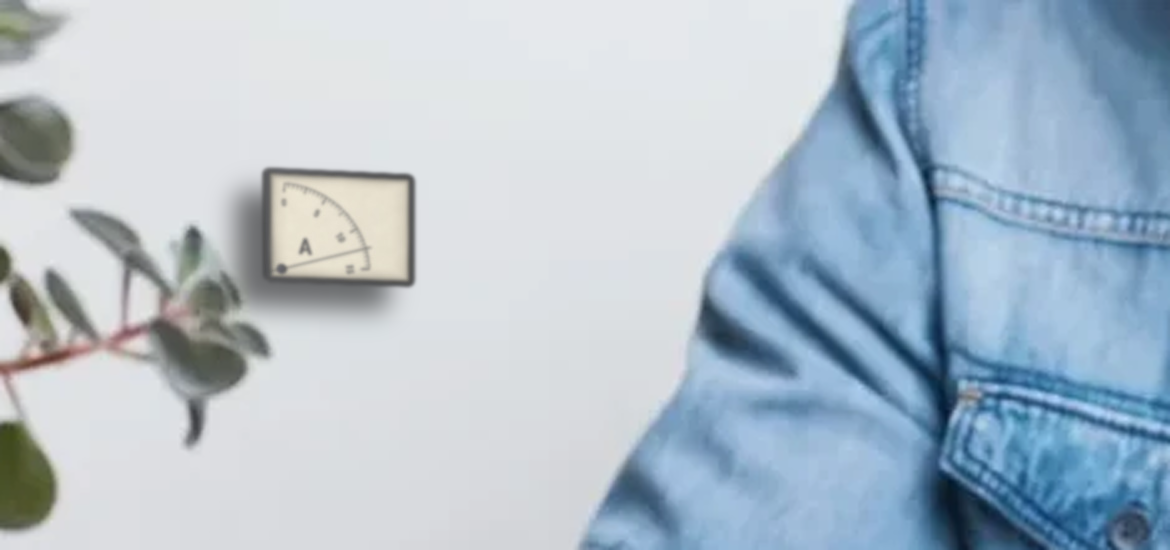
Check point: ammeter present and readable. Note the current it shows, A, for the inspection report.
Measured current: 12.5 A
